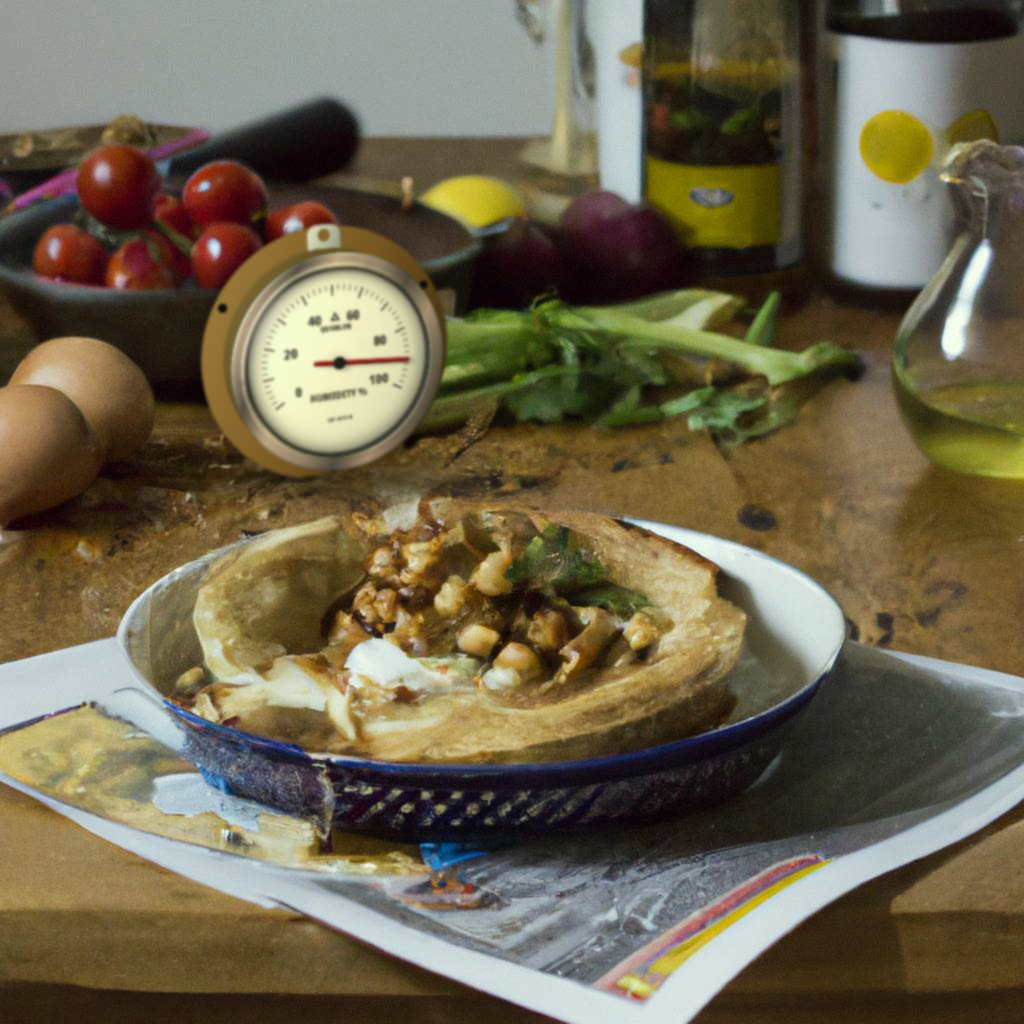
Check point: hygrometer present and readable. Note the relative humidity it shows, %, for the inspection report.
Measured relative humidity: 90 %
